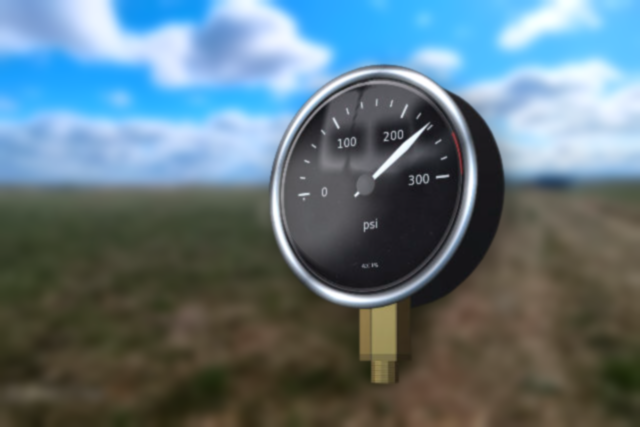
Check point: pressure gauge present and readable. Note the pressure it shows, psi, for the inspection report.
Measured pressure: 240 psi
